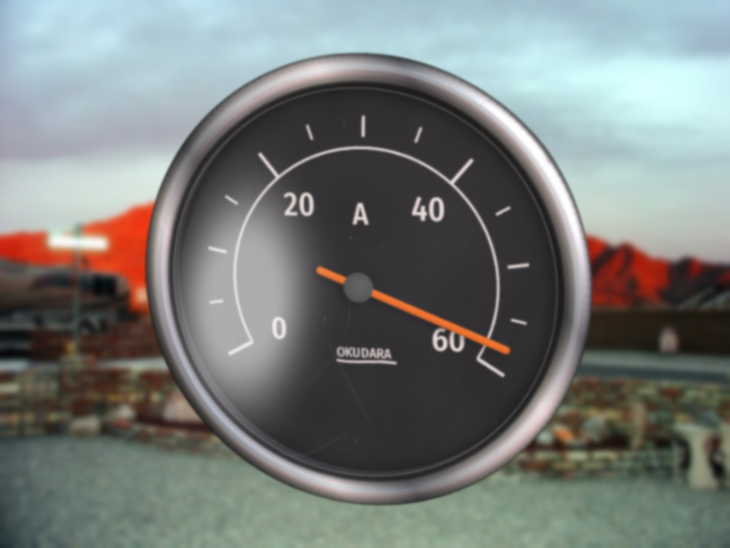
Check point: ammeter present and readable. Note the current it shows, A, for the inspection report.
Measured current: 57.5 A
